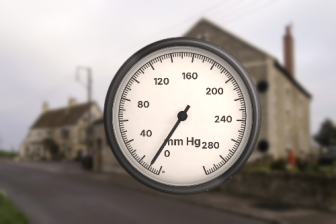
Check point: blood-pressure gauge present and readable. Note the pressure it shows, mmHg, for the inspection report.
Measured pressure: 10 mmHg
